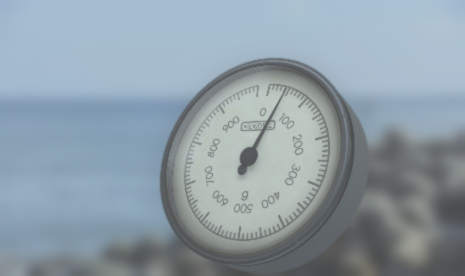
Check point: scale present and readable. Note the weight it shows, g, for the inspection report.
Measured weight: 50 g
